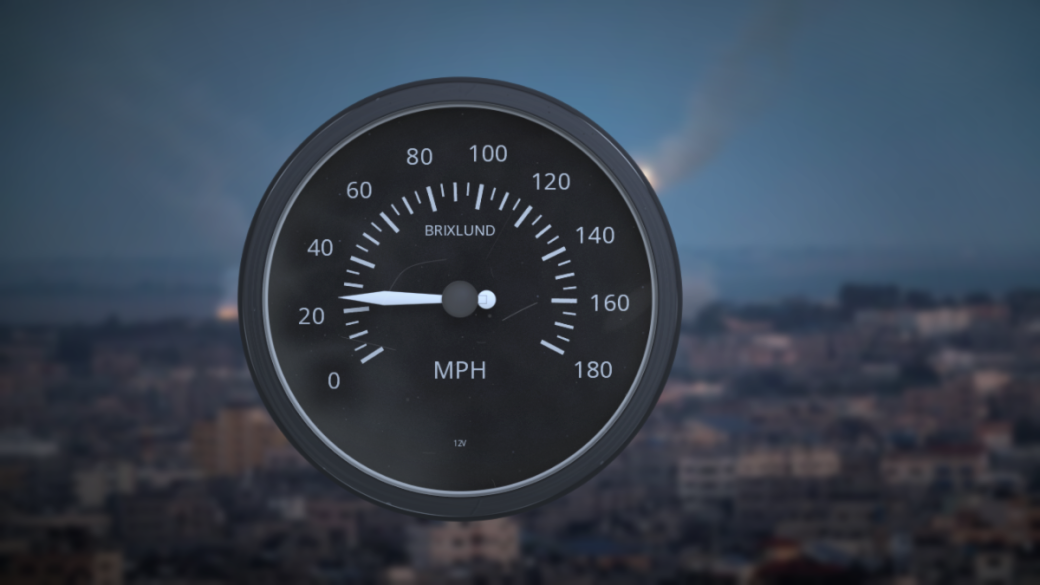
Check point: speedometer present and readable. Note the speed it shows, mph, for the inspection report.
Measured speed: 25 mph
